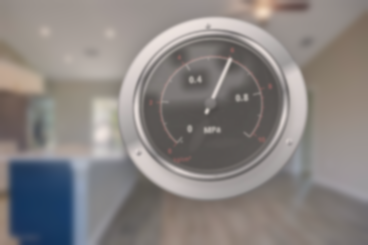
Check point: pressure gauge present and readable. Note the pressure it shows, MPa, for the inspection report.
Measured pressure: 0.6 MPa
